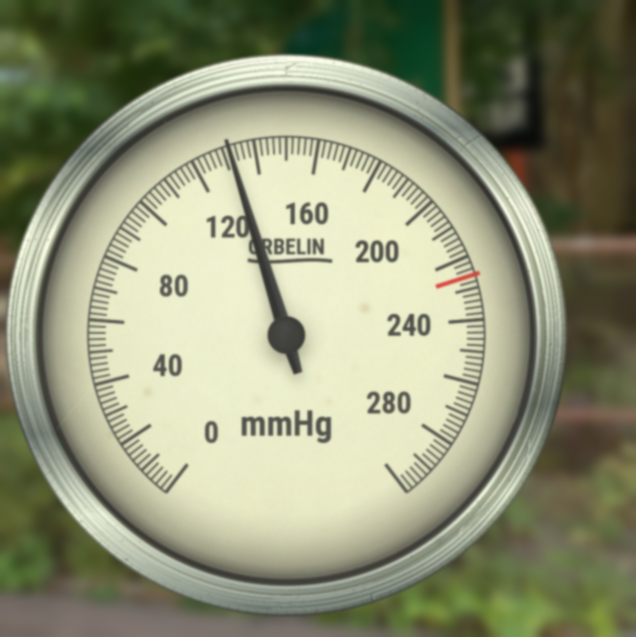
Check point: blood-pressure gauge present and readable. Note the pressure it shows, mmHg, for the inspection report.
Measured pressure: 132 mmHg
